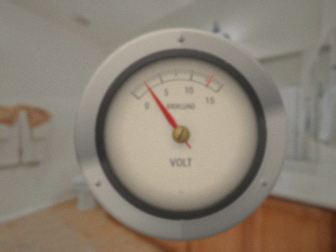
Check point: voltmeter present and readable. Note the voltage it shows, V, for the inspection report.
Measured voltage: 2.5 V
